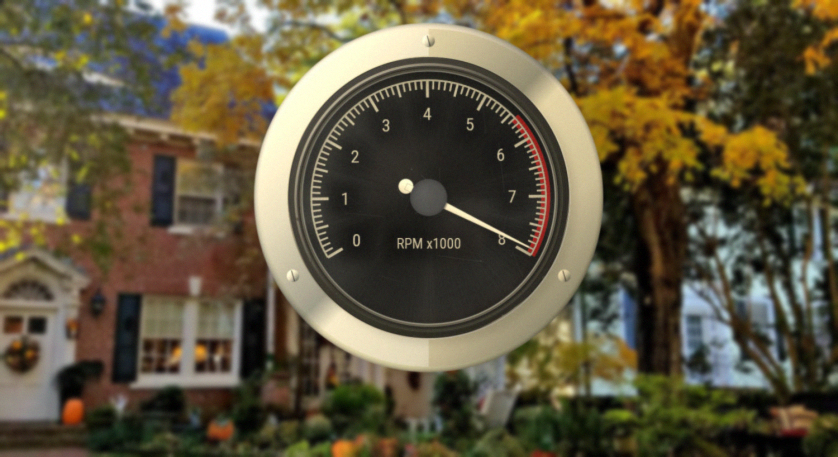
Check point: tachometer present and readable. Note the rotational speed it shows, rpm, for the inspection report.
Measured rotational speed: 7900 rpm
